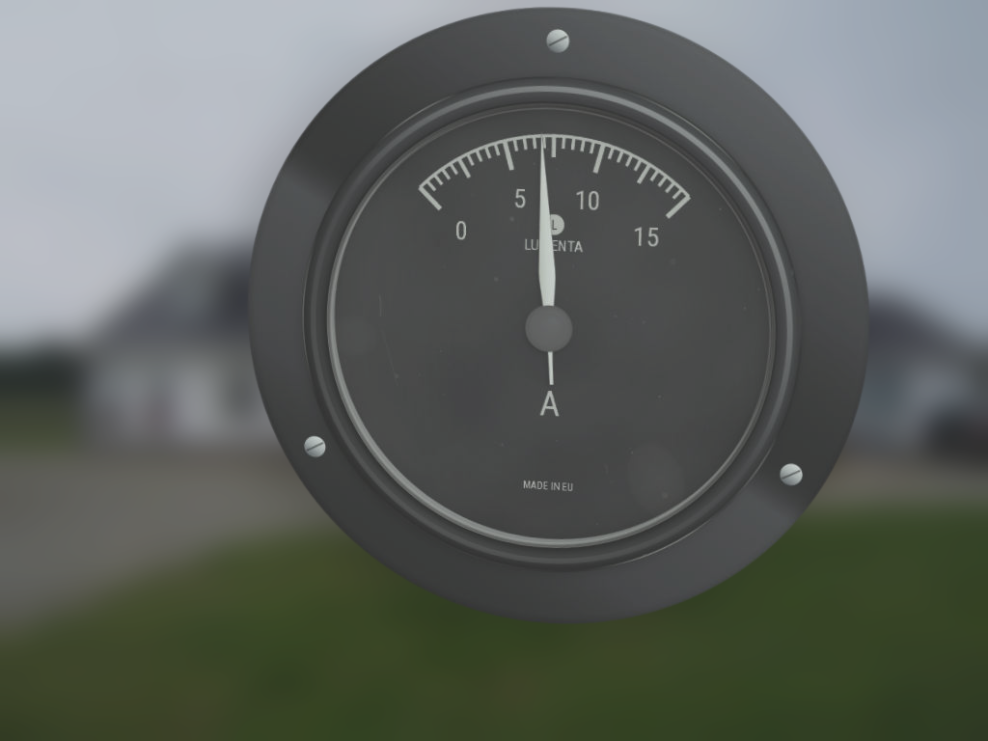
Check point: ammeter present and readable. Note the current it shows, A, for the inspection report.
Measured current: 7 A
